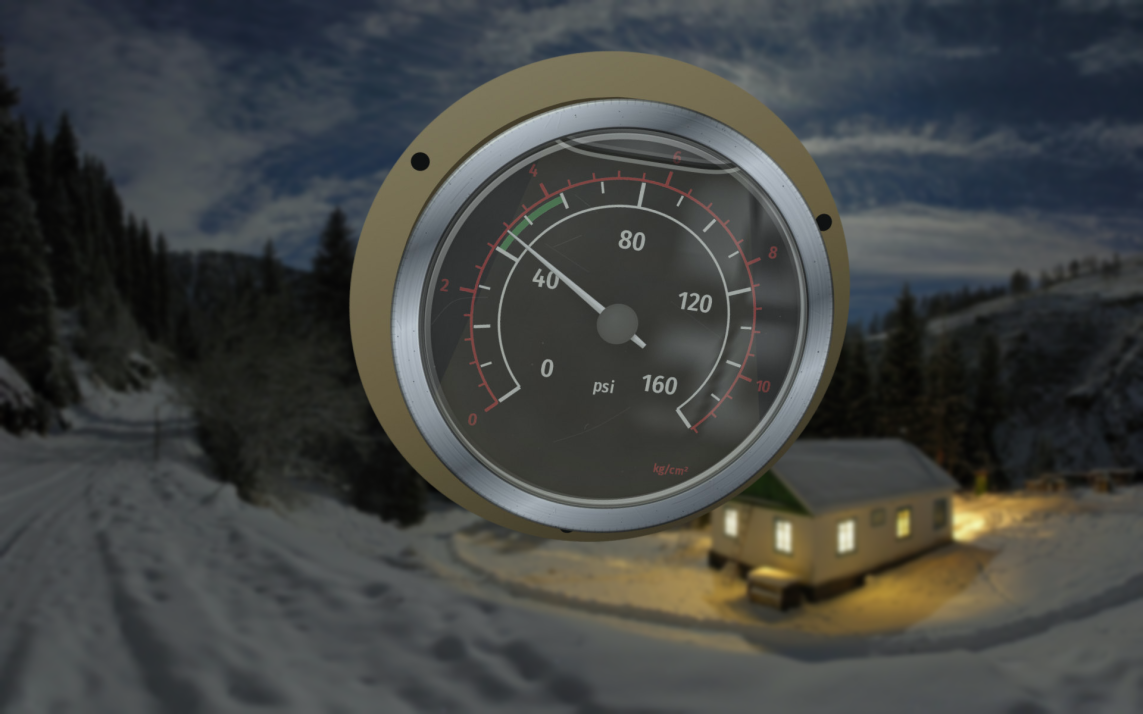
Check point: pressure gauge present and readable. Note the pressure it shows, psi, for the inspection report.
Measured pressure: 45 psi
